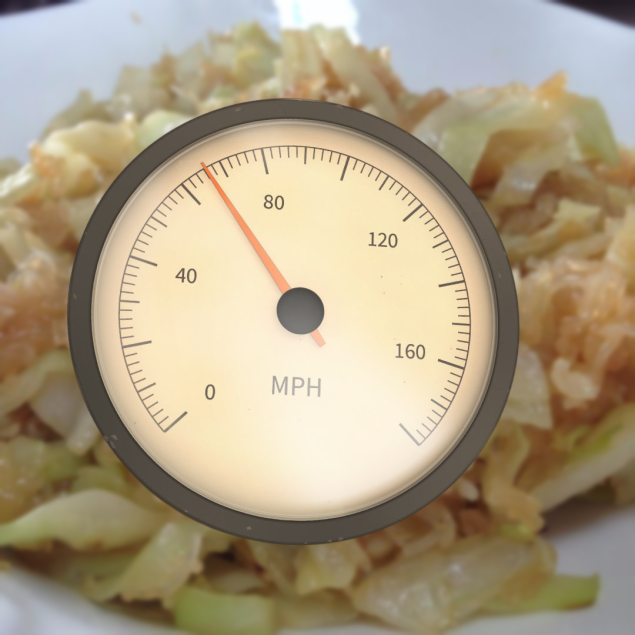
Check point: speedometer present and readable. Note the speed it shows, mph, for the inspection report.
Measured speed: 66 mph
